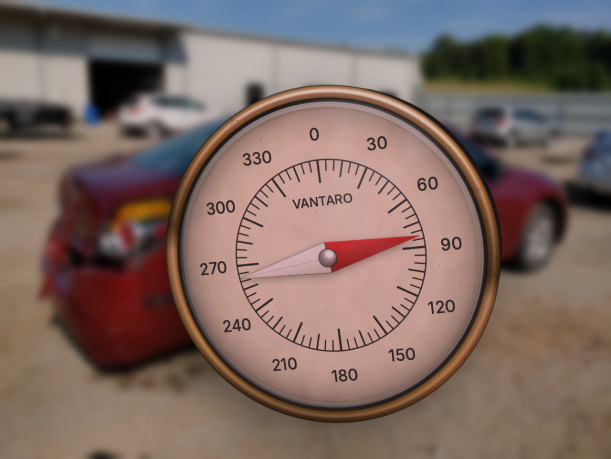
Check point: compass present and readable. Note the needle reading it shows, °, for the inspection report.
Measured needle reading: 82.5 °
